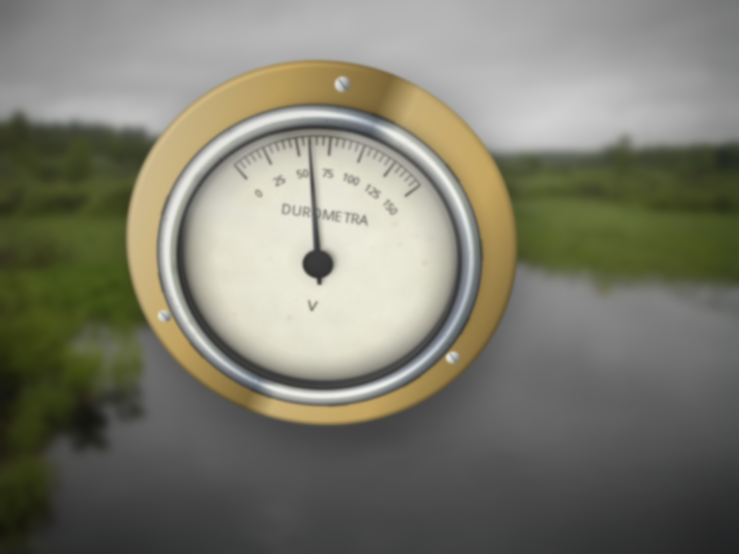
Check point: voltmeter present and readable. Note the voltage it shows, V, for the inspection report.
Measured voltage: 60 V
